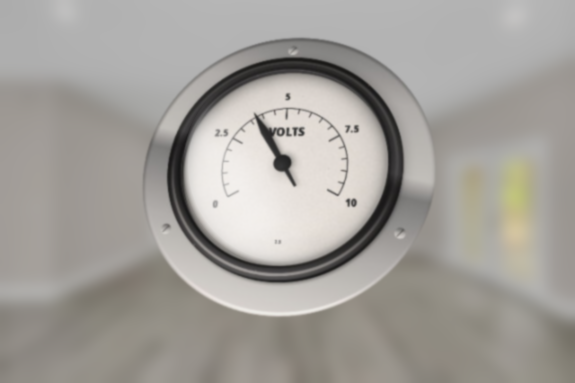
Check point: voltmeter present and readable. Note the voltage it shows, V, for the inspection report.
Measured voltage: 3.75 V
